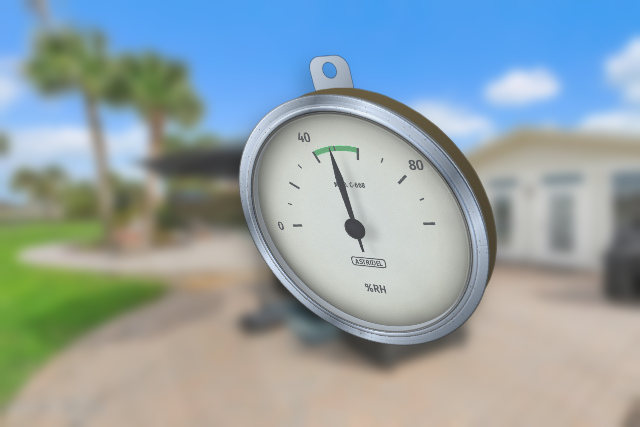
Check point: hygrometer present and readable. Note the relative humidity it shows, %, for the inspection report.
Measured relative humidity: 50 %
